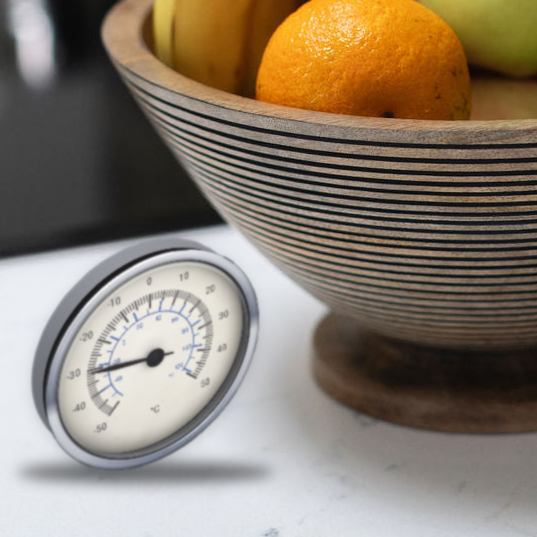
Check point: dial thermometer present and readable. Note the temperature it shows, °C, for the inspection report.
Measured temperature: -30 °C
